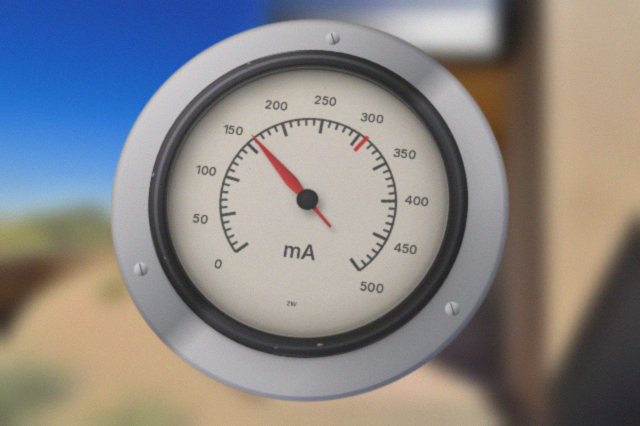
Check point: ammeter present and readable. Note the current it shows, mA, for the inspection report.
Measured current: 160 mA
